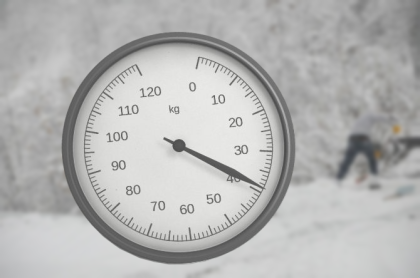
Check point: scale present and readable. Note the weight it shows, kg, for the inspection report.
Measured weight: 39 kg
